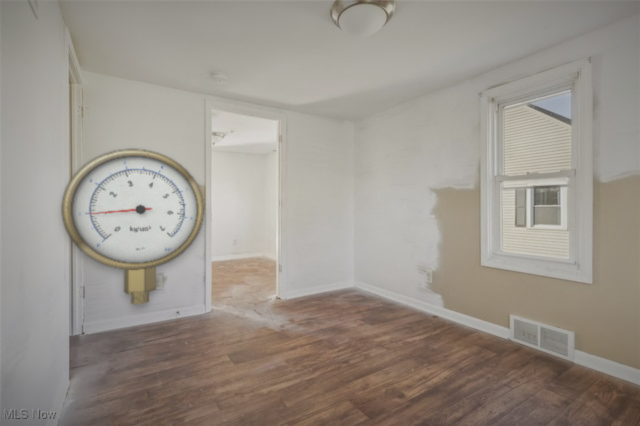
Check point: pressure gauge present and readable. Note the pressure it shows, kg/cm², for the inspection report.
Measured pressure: 1 kg/cm²
